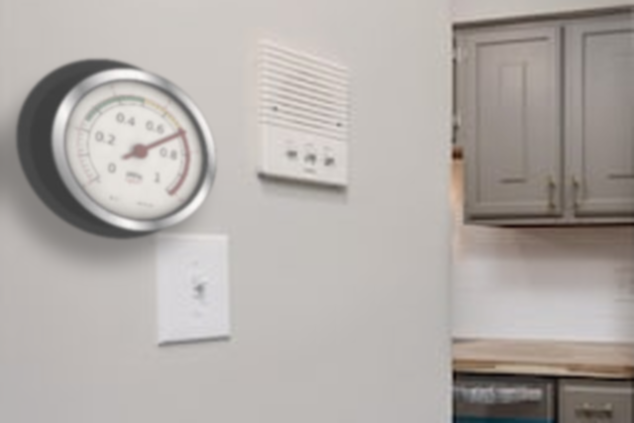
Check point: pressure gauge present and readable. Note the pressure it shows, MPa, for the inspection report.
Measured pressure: 0.7 MPa
